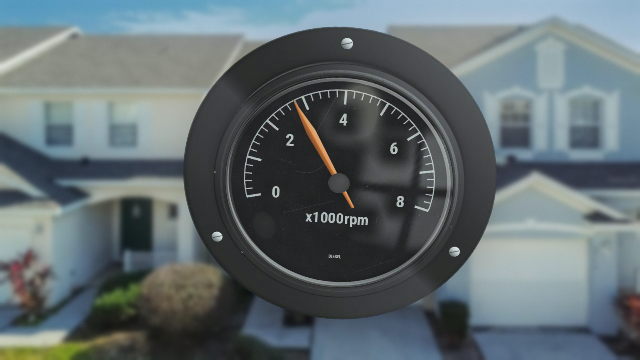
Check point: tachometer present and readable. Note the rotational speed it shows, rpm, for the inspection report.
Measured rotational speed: 2800 rpm
